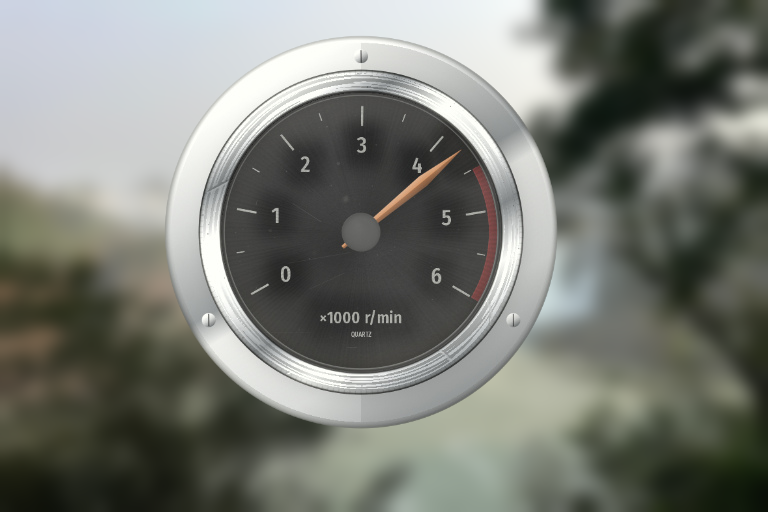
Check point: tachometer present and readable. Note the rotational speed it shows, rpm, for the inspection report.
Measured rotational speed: 4250 rpm
